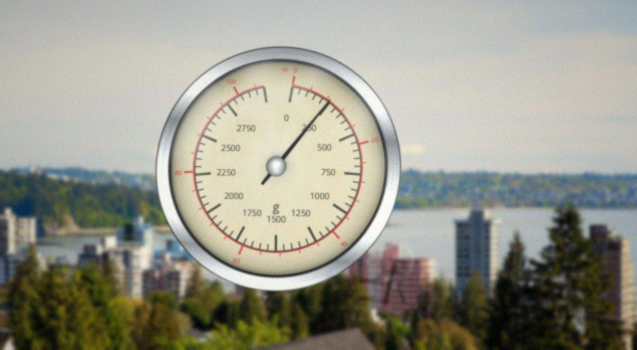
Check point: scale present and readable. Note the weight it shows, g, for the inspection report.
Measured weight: 250 g
